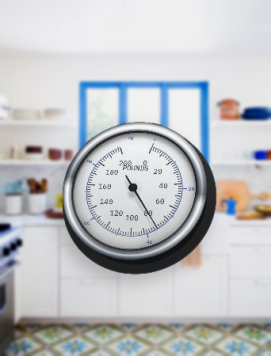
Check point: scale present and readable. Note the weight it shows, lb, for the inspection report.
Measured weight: 80 lb
